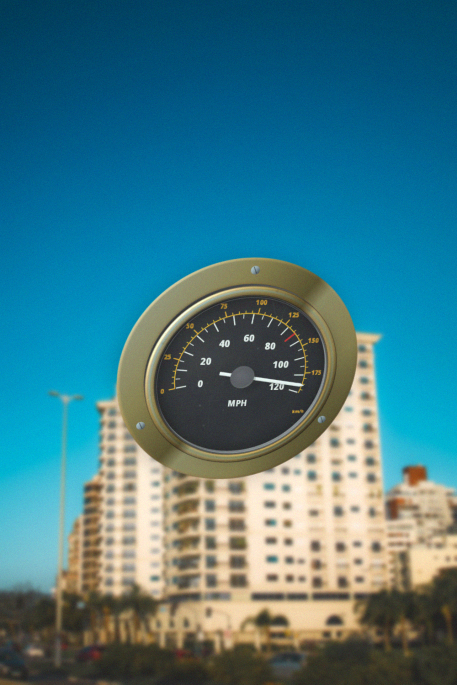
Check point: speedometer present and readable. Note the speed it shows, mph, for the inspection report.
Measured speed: 115 mph
